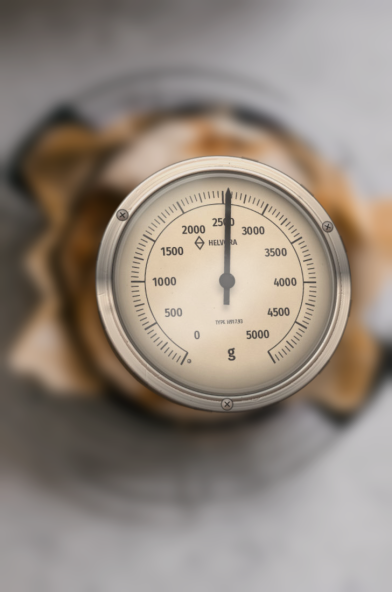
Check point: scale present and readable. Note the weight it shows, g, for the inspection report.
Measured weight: 2550 g
